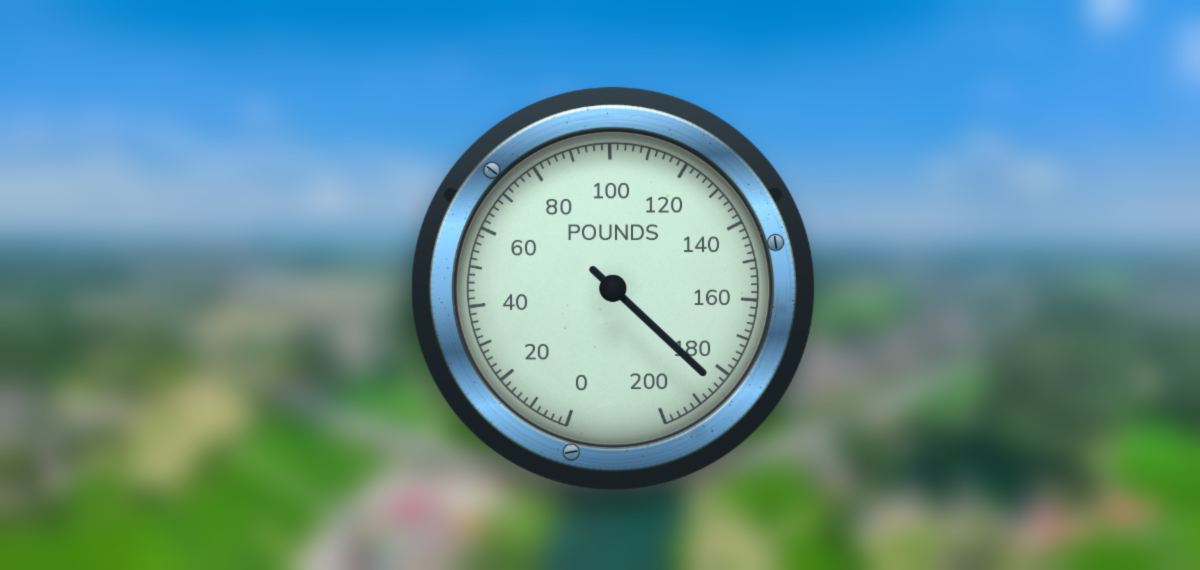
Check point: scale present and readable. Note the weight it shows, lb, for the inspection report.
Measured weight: 184 lb
